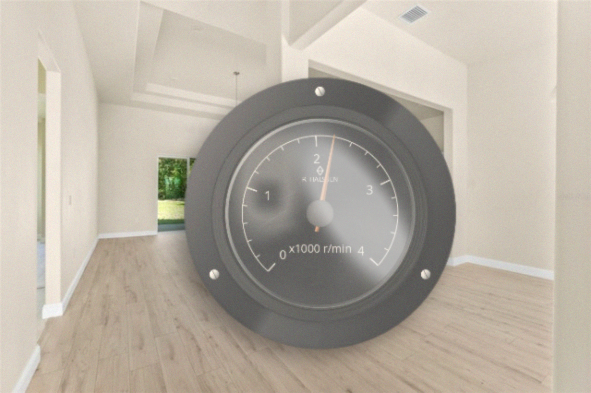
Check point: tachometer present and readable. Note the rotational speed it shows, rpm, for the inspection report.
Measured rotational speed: 2200 rpm
